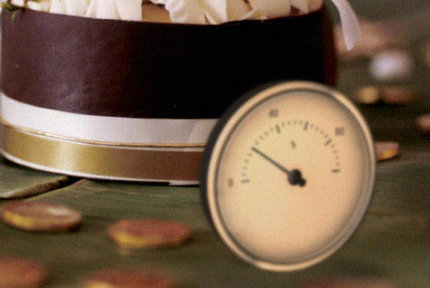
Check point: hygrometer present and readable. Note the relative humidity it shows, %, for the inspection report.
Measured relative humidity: 20 %
